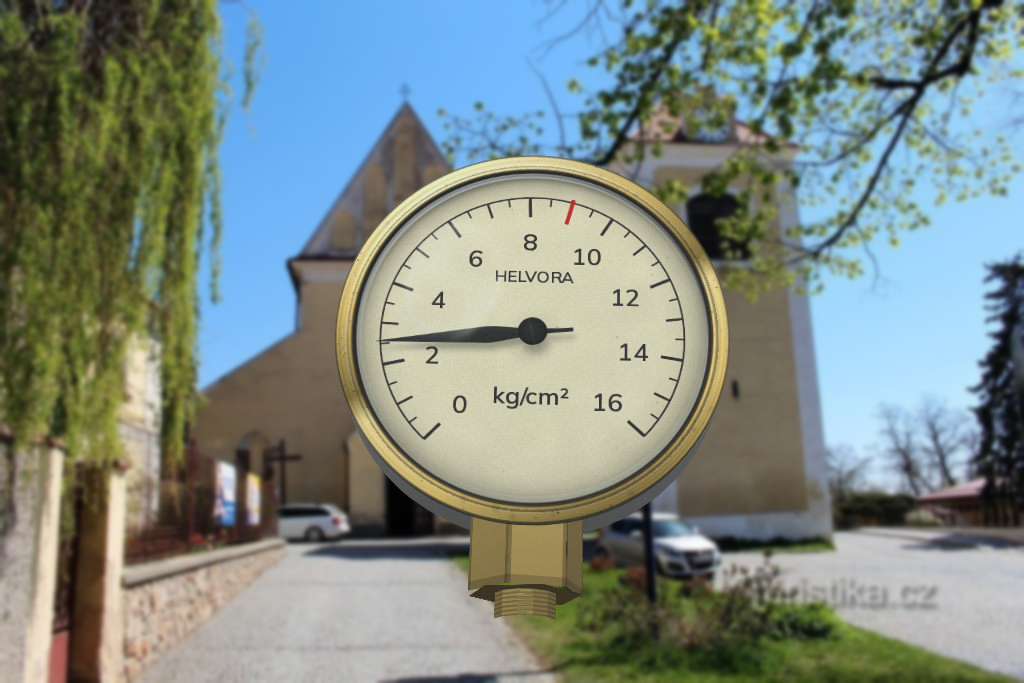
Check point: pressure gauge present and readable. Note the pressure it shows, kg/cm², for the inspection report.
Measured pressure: 2.5 kg/cm²
